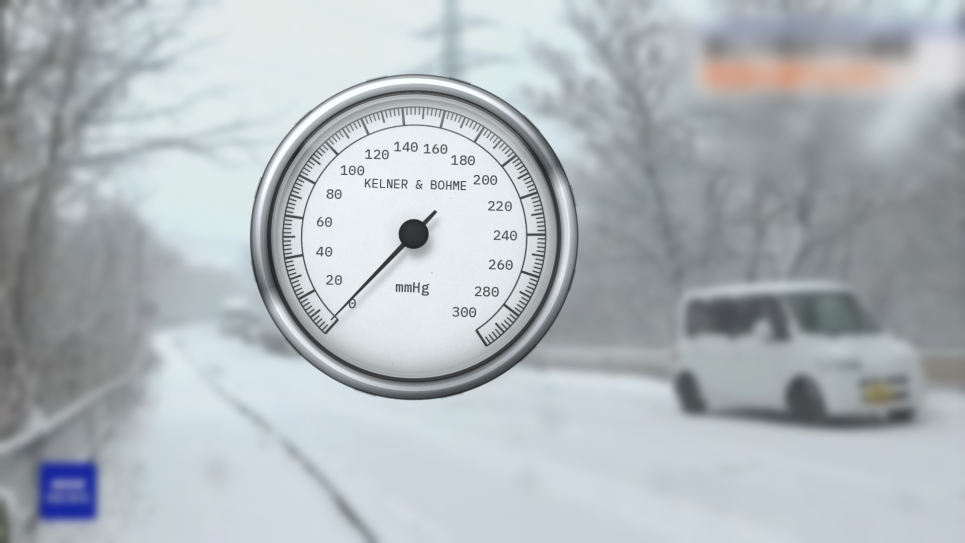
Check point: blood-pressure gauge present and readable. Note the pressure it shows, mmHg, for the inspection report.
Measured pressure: 2 mmHg
